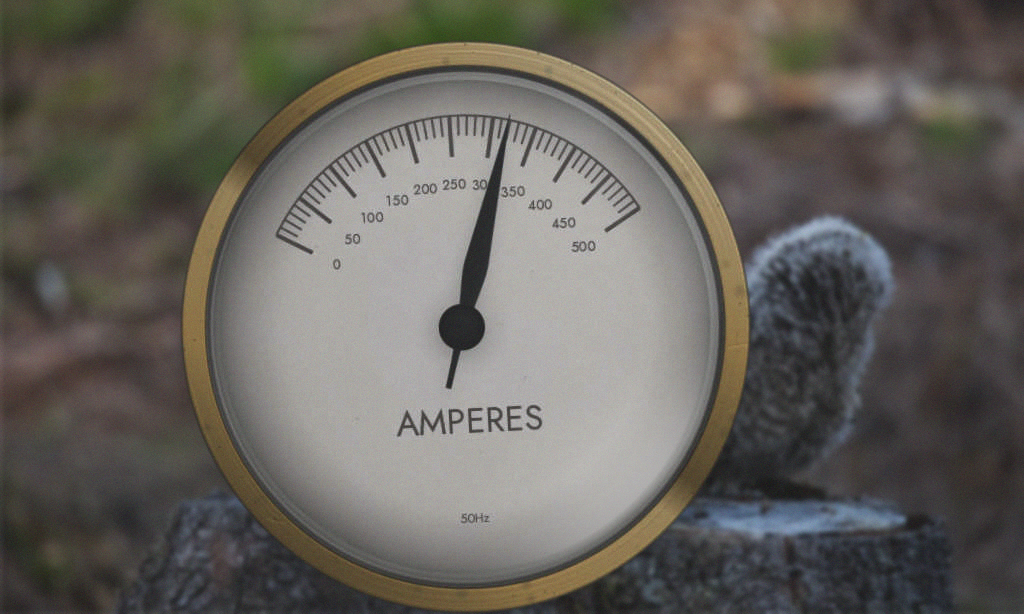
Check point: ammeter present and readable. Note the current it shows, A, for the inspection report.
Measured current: 320 A
